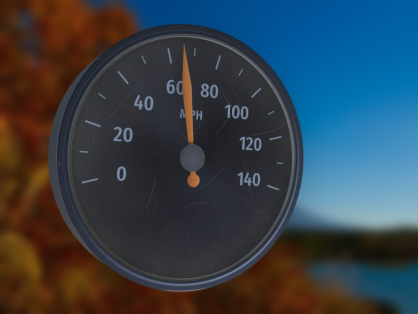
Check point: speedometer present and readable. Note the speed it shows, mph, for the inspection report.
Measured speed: 65 mph
